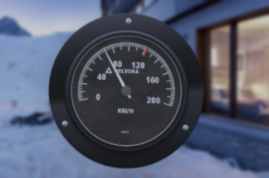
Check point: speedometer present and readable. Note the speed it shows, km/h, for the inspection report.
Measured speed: 70 km/h
